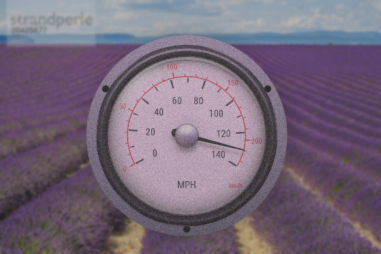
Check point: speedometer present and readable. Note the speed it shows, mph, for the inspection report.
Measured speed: 130 mph
